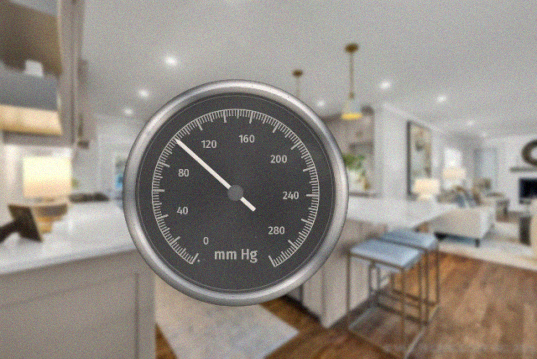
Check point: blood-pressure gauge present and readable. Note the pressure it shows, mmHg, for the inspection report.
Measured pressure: 100 mmHg
